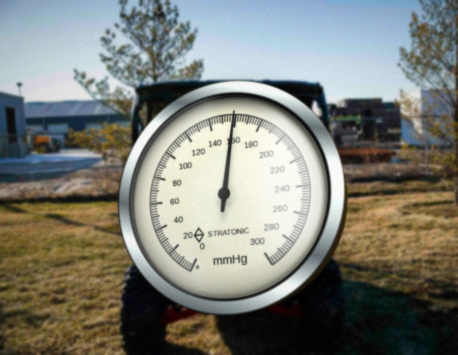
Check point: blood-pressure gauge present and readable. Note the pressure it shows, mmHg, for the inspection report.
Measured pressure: 160 mmHg
